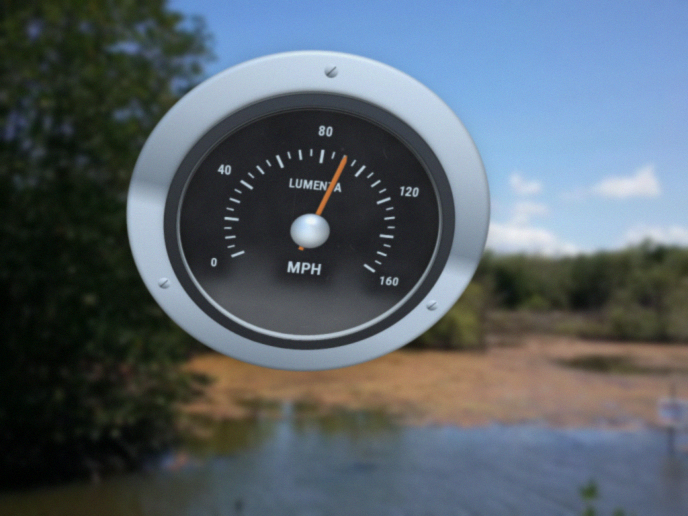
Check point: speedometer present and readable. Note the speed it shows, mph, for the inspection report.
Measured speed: 90 mph
